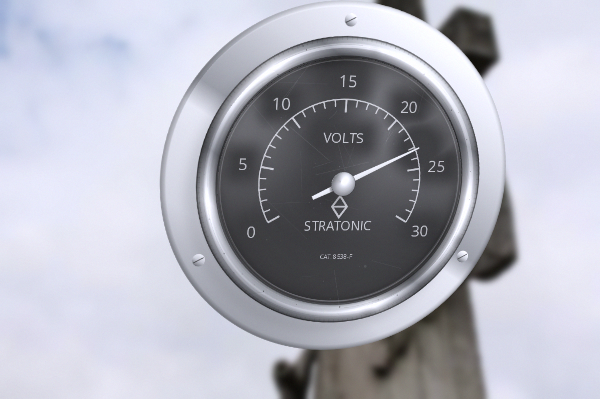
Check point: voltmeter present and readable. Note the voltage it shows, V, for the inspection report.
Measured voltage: 23 V
